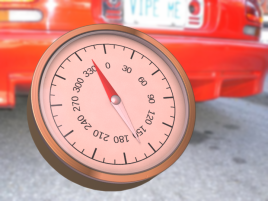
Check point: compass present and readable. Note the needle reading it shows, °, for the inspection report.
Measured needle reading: 340 °
